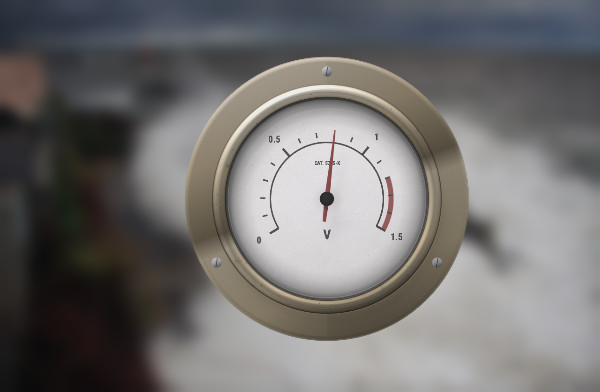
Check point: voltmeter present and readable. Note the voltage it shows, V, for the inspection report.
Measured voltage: 0.8 V
